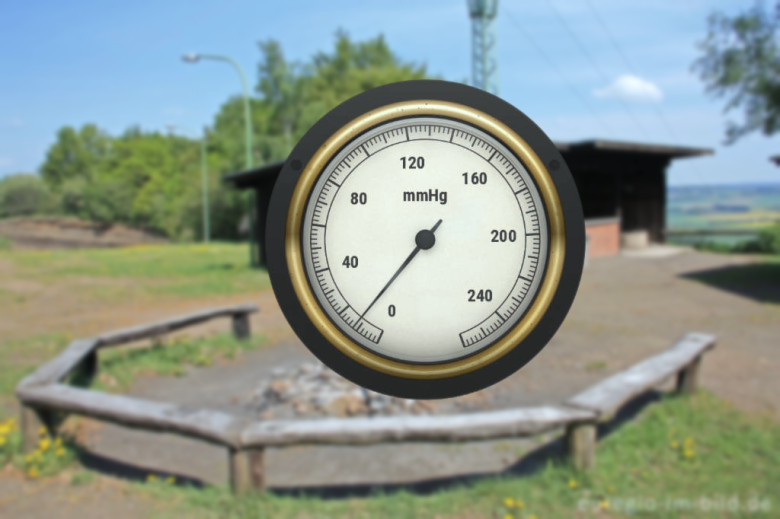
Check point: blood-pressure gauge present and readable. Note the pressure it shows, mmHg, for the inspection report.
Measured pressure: 12 mmHg
